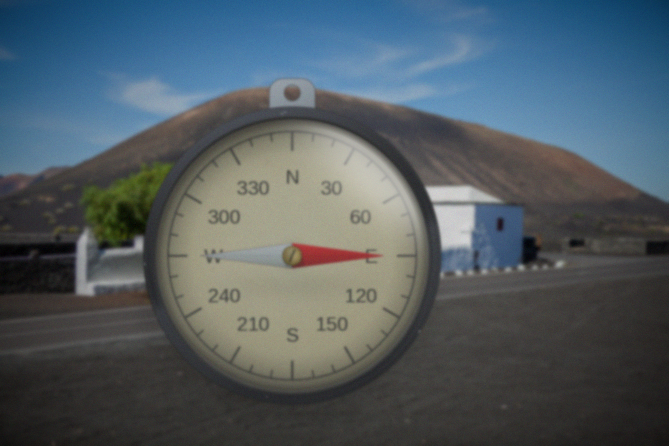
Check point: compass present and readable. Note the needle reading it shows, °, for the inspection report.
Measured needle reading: 90 °
